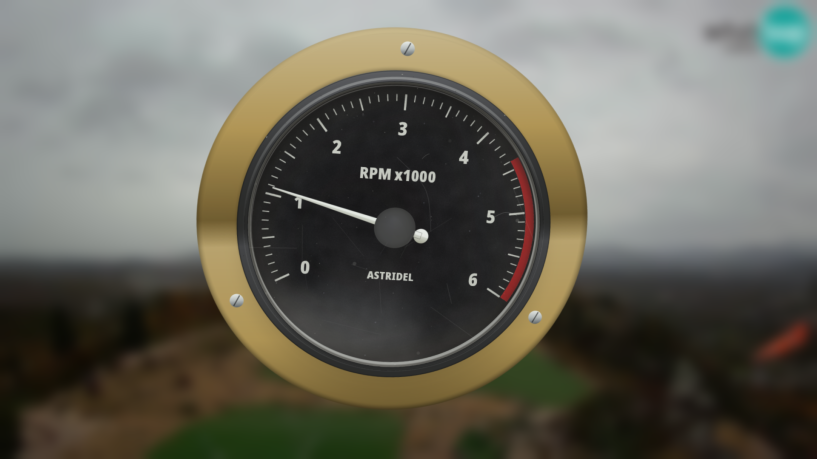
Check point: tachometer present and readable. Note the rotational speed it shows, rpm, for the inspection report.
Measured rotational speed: 1100 rpm
